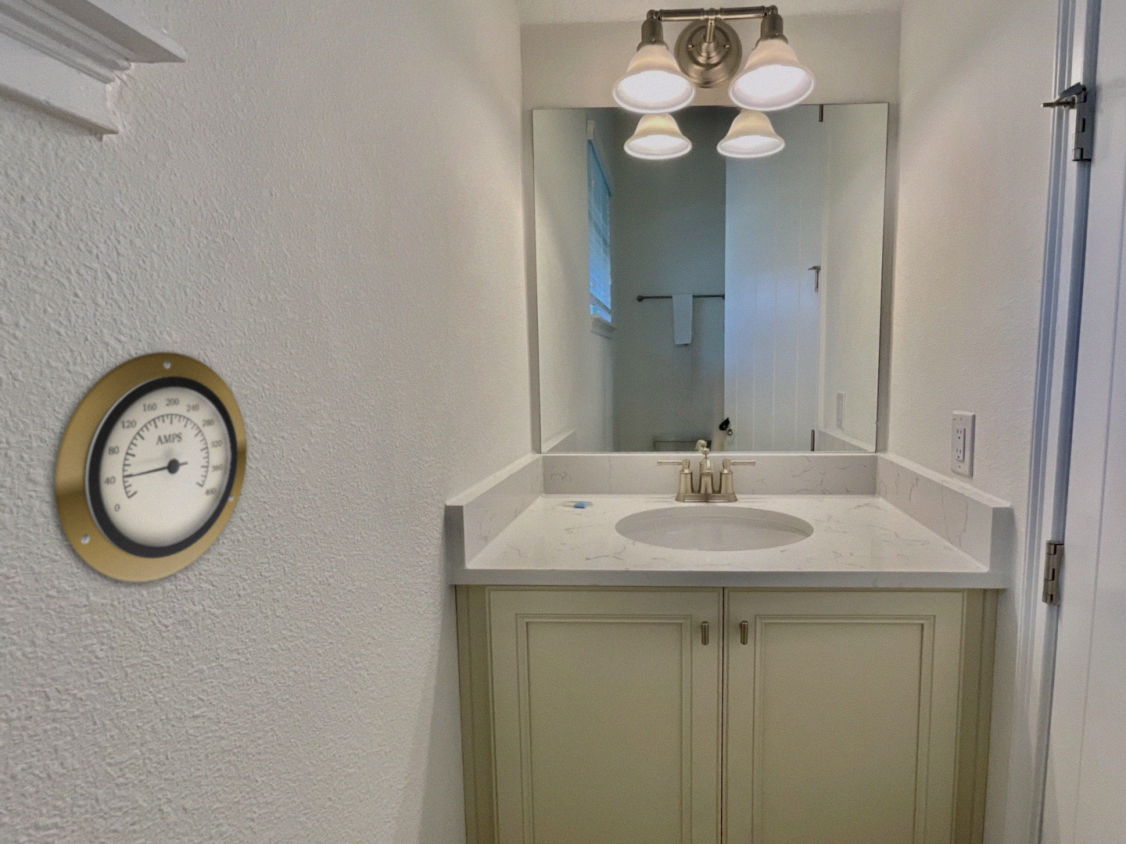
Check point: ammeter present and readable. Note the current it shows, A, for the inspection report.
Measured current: 40 A
